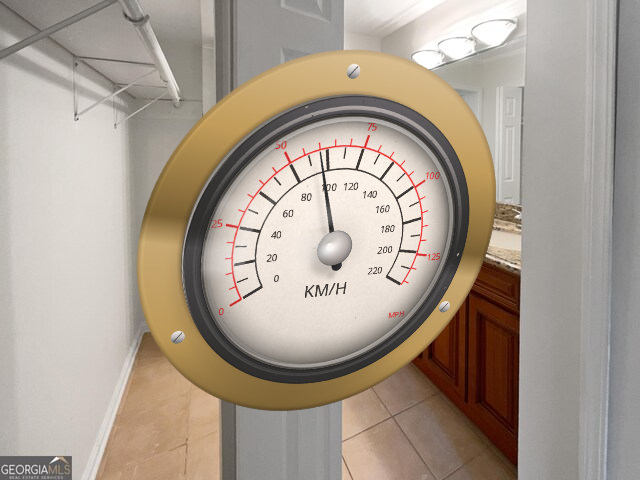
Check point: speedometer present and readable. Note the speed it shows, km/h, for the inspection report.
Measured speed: 95 km/h
